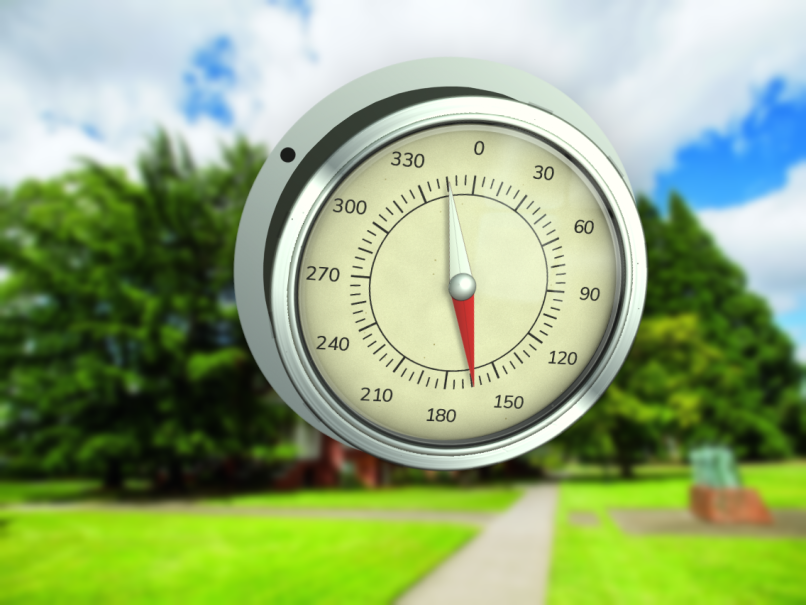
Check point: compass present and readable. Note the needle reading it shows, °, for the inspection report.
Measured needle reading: 165 °
